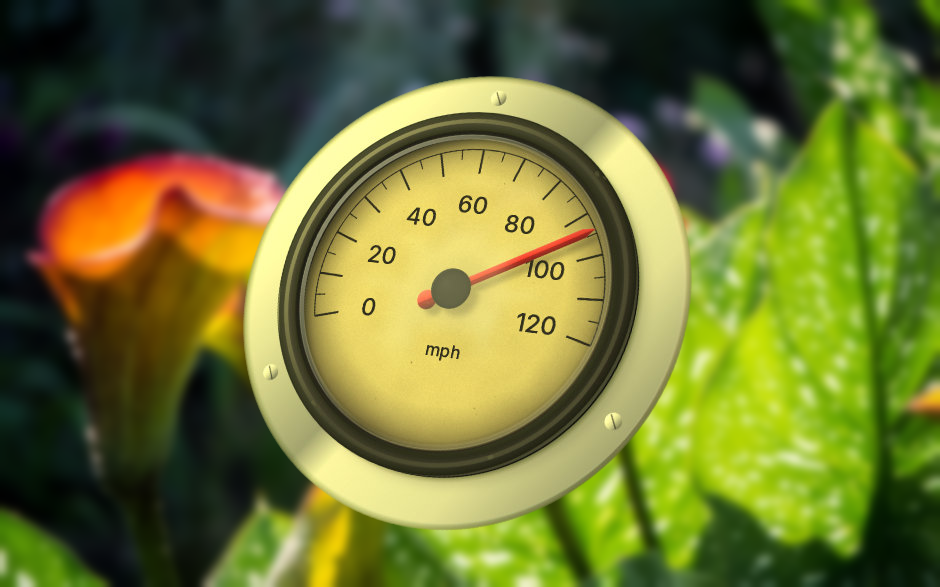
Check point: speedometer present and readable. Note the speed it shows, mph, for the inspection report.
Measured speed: 95 mph
